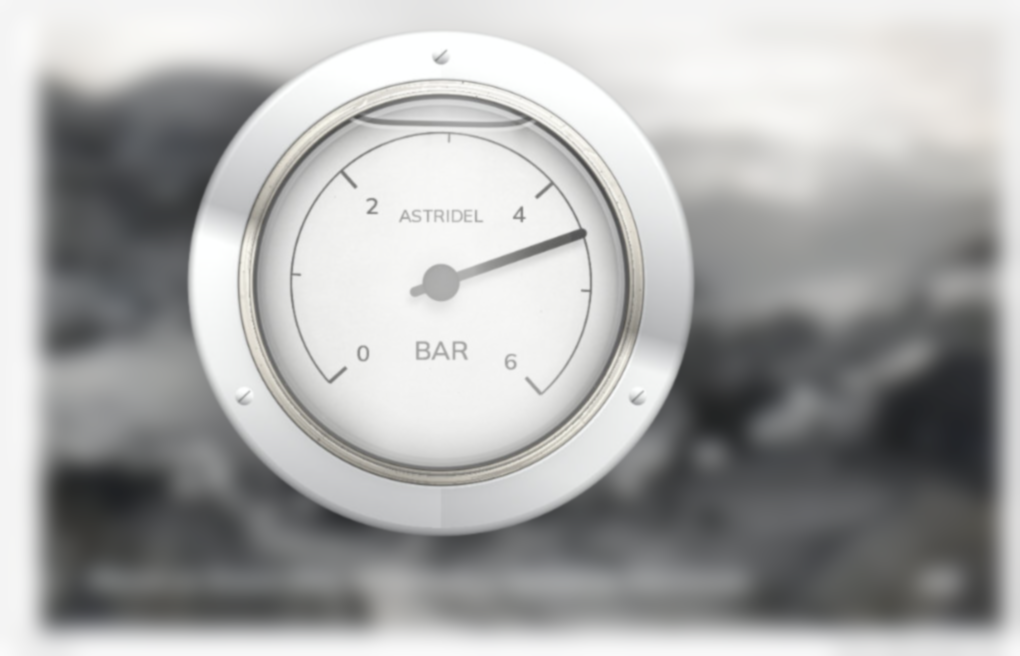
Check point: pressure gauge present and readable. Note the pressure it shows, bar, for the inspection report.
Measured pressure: 4.5 bar
